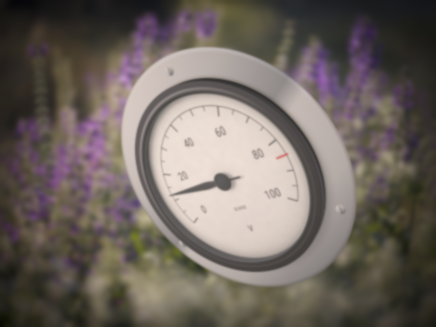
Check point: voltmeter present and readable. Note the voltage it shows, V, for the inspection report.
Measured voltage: 12.5 V
